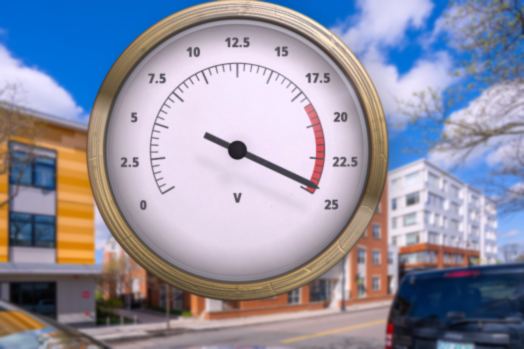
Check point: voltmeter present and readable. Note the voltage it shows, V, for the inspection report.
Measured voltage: 24.5 V
